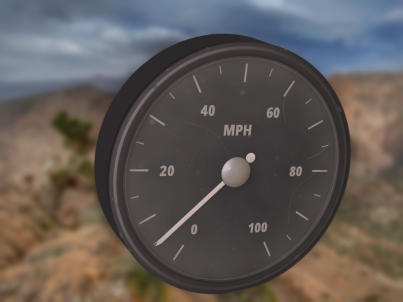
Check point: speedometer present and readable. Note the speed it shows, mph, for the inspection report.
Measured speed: 5 mph
